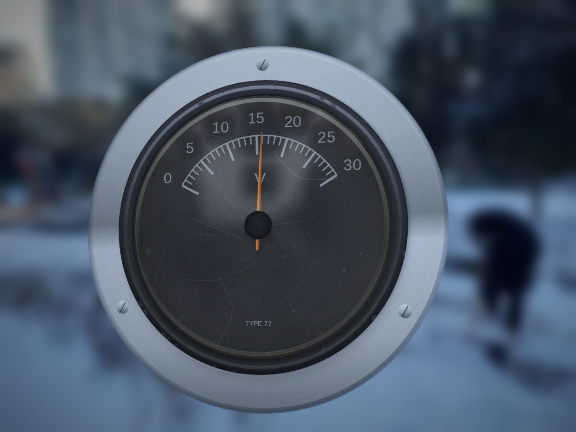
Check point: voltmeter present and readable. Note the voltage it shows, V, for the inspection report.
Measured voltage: 16 V
